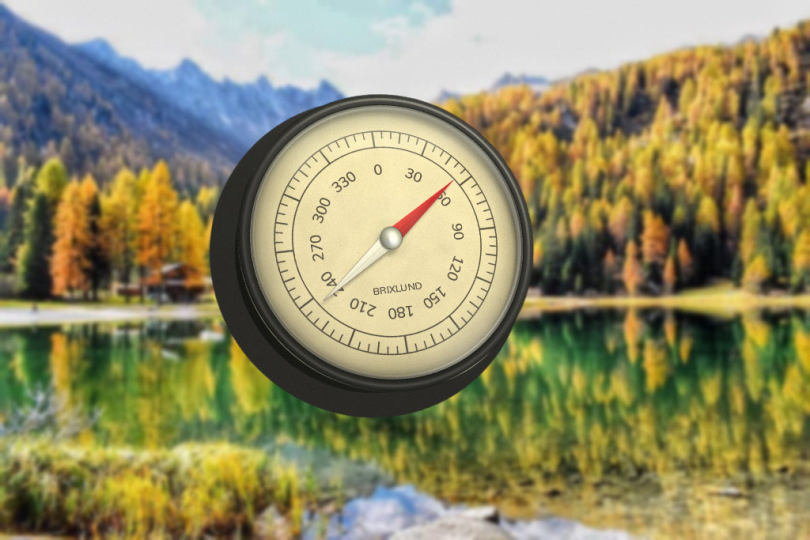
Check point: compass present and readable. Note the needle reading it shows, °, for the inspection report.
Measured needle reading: 55 °
